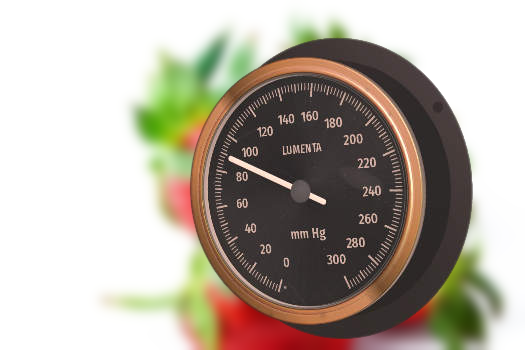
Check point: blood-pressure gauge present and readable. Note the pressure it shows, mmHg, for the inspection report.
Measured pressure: 90 mmHg
